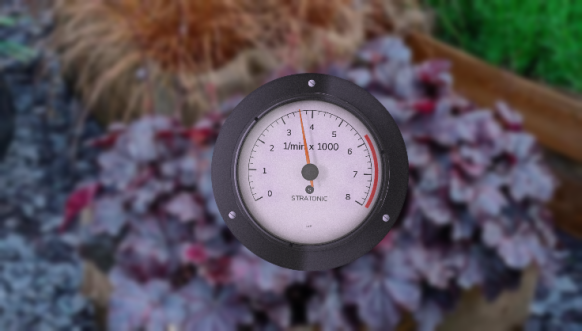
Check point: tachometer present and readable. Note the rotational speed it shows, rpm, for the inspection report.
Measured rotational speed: 3600 rpm
